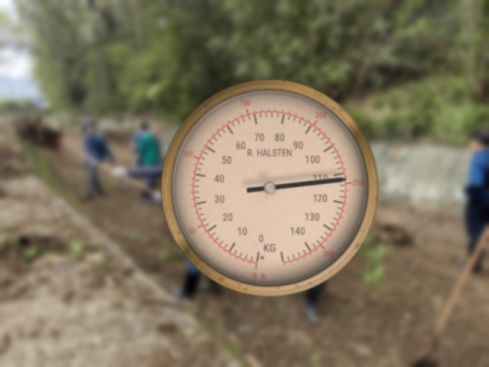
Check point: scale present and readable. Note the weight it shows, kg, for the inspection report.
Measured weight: 112 kg
